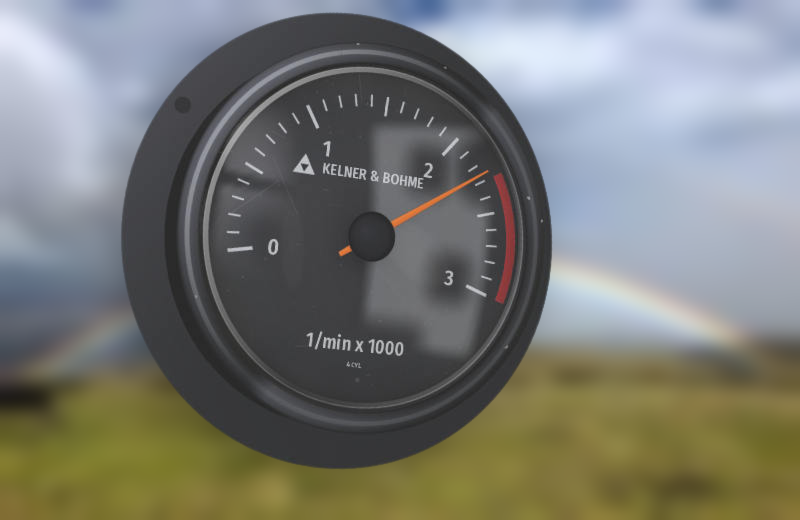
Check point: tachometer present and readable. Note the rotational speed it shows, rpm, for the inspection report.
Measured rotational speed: 2250 rpm
